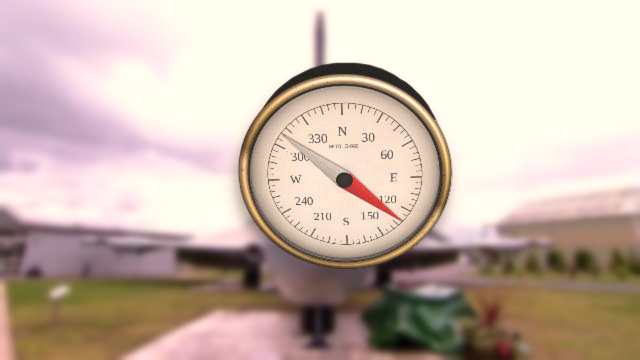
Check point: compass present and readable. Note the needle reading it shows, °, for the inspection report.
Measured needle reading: 130 °
